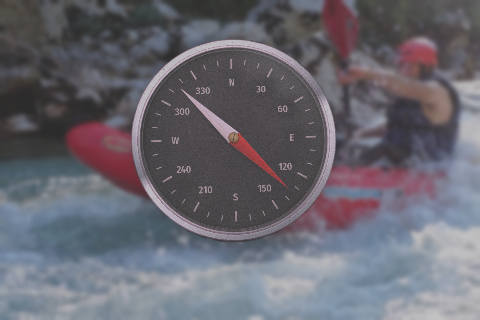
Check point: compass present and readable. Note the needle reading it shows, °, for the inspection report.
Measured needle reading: 135 °
